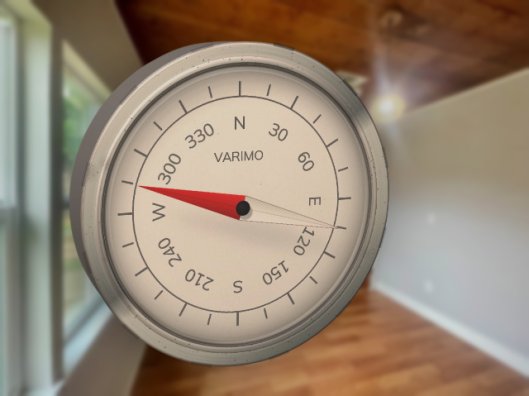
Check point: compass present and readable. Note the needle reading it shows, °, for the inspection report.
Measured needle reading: 285 °
